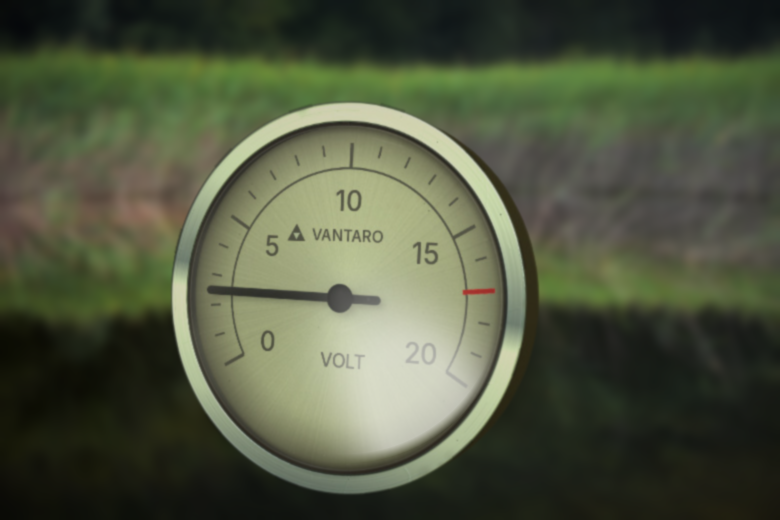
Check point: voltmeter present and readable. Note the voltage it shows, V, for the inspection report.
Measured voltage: 2.5 V
